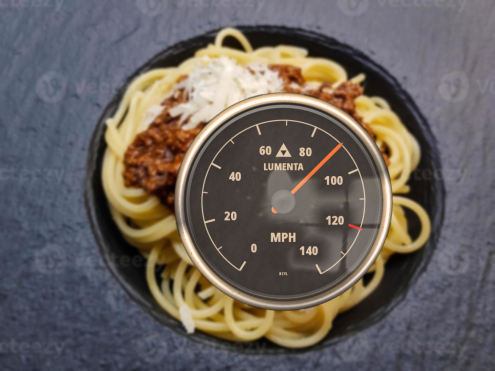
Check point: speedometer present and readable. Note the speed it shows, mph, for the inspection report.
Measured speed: 90 mph
